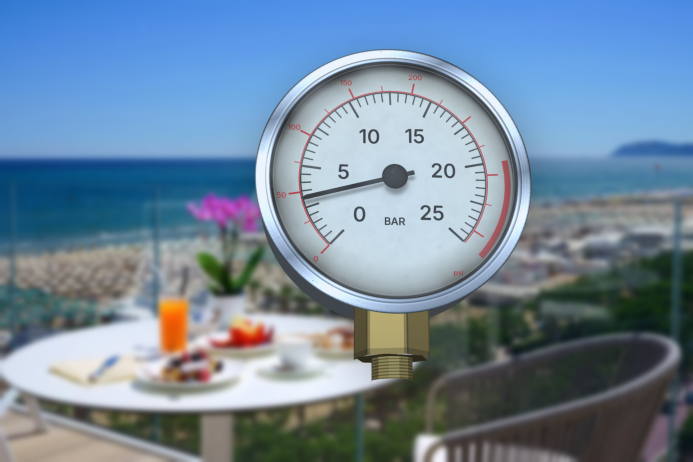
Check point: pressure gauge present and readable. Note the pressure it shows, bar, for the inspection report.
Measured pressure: 3 bar
